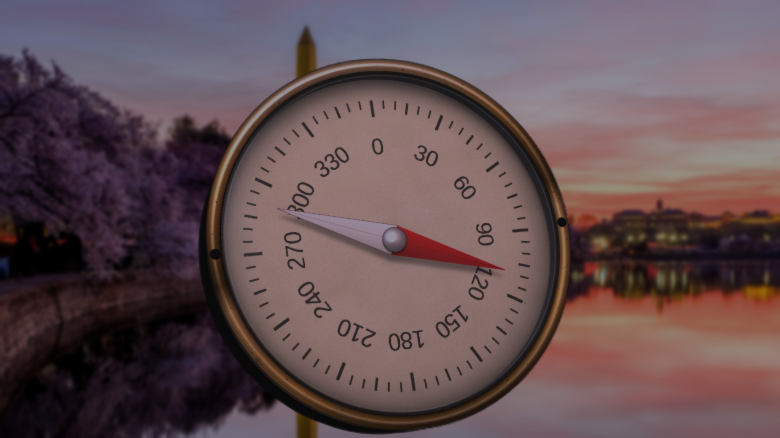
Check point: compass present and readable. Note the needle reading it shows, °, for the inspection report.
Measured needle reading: 110 °
